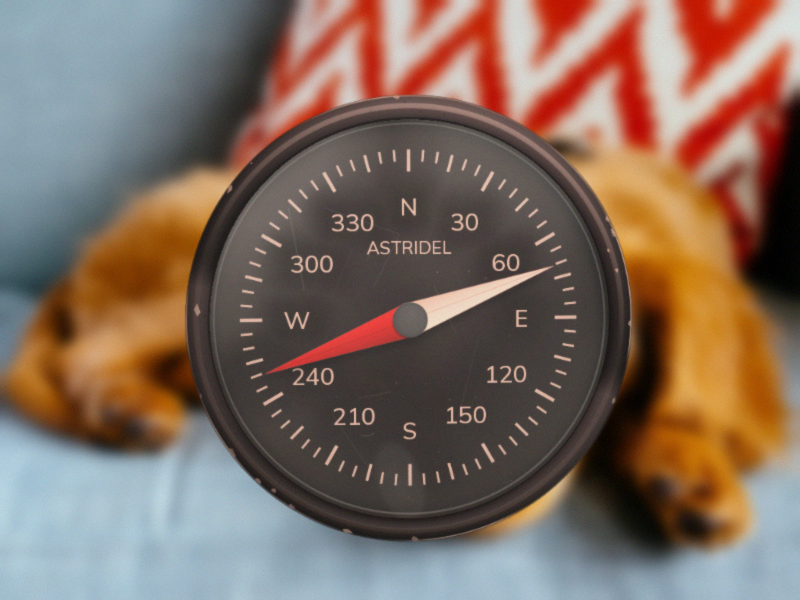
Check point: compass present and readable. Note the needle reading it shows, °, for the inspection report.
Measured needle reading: 250 °
